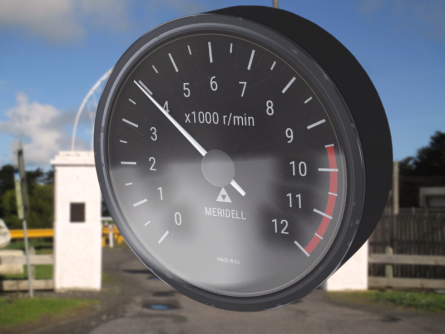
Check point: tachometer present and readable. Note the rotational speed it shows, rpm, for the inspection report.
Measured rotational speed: 4000 rpm
